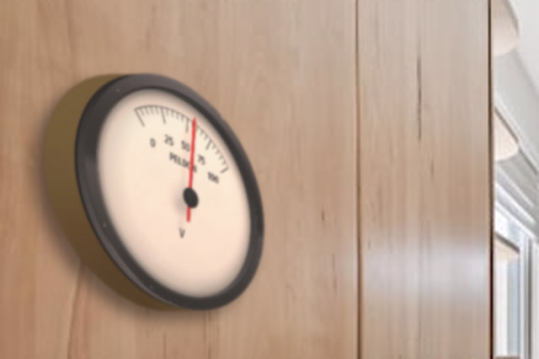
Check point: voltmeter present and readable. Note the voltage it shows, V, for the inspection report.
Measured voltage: 50 V
